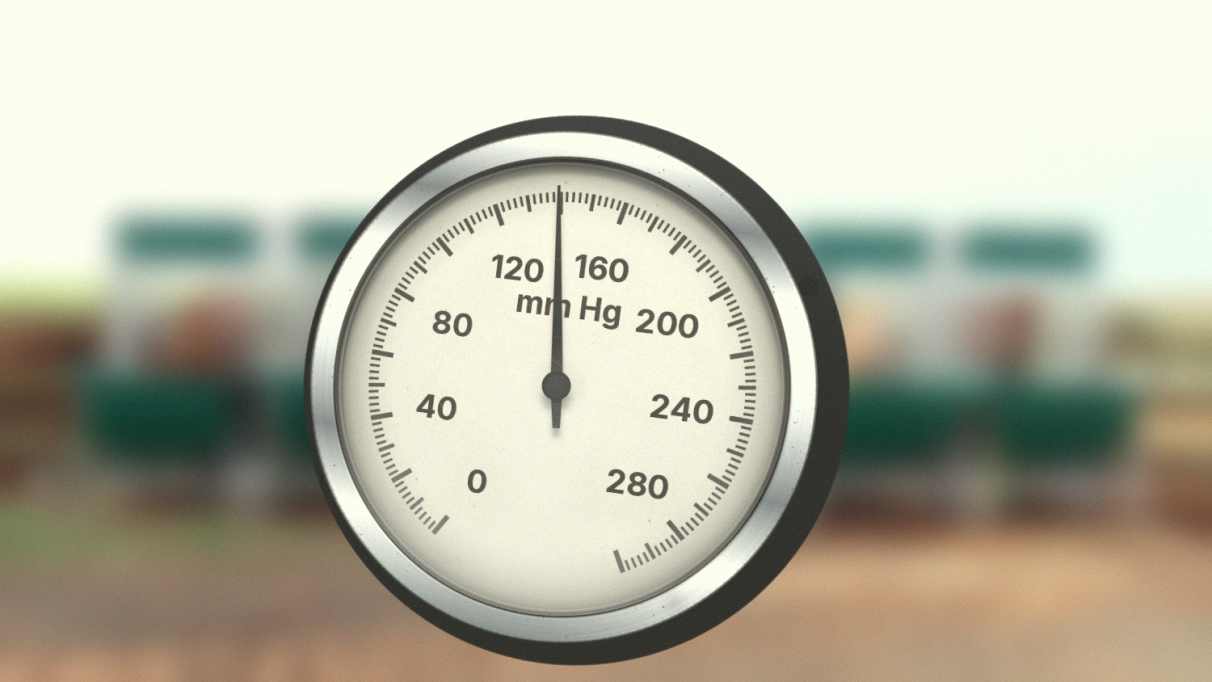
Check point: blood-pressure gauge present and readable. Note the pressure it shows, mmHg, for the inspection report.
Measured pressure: 140 mmHg
